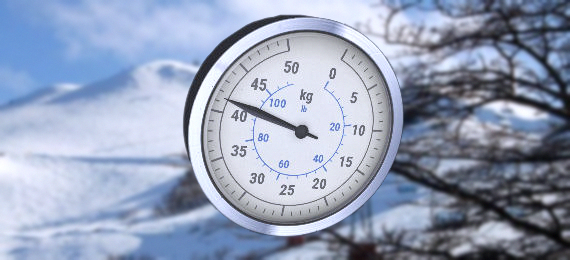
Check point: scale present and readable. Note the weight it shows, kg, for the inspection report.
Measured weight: 41.5 kg
